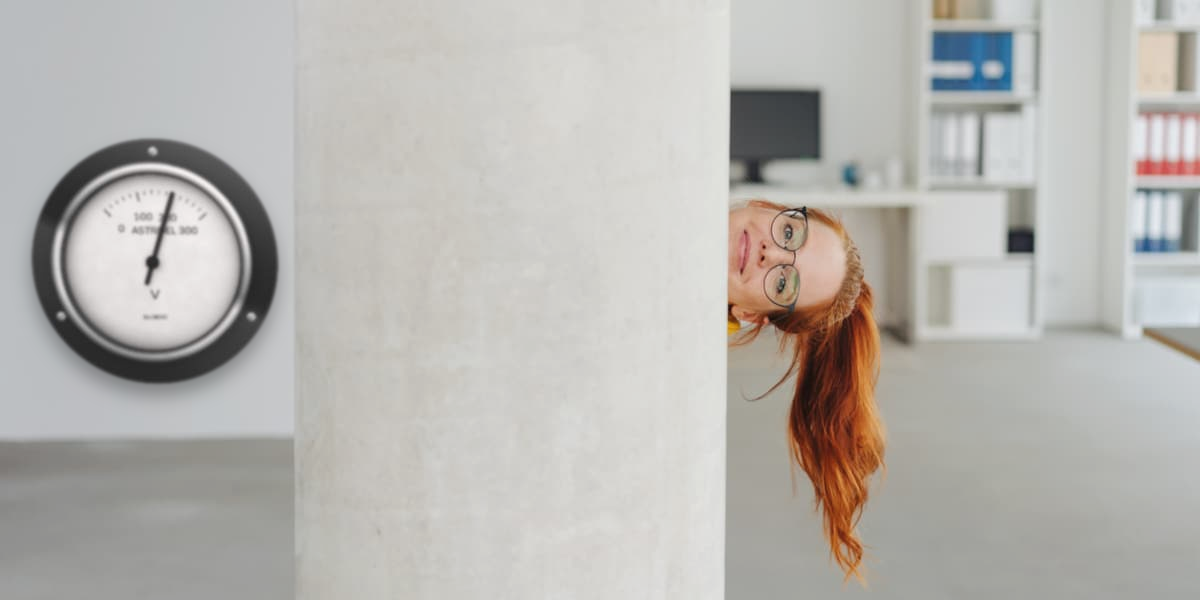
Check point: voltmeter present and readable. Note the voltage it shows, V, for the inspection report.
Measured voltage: 200 V
